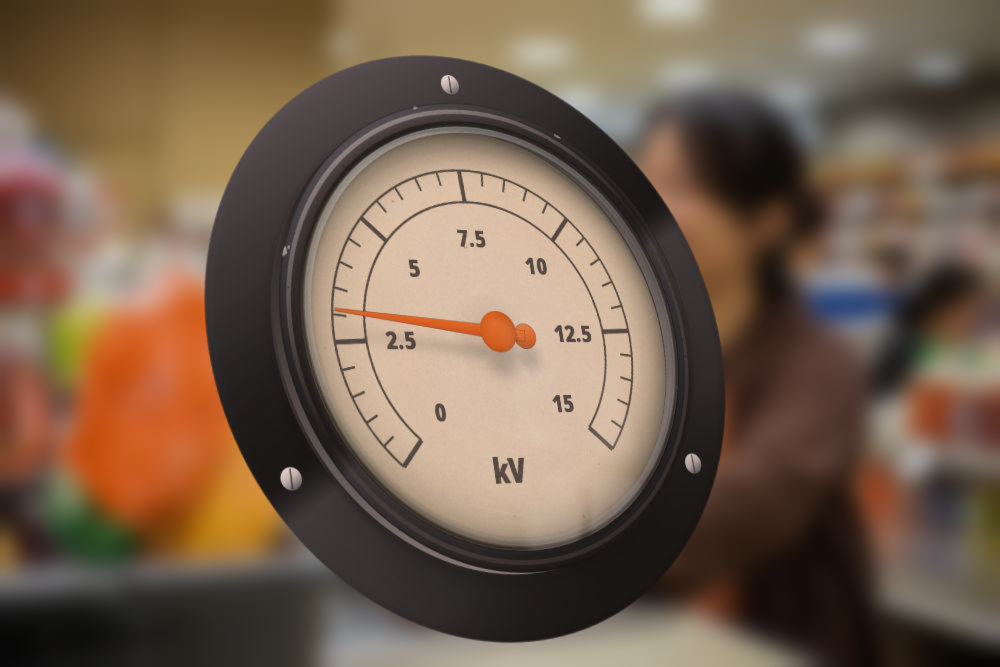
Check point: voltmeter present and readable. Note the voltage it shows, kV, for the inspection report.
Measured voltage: 3 kV
